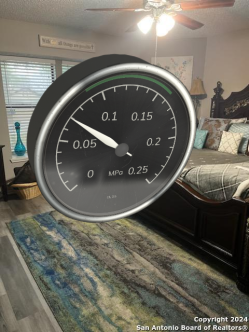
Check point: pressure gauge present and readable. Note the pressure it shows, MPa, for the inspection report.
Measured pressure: 0.07 MPa
